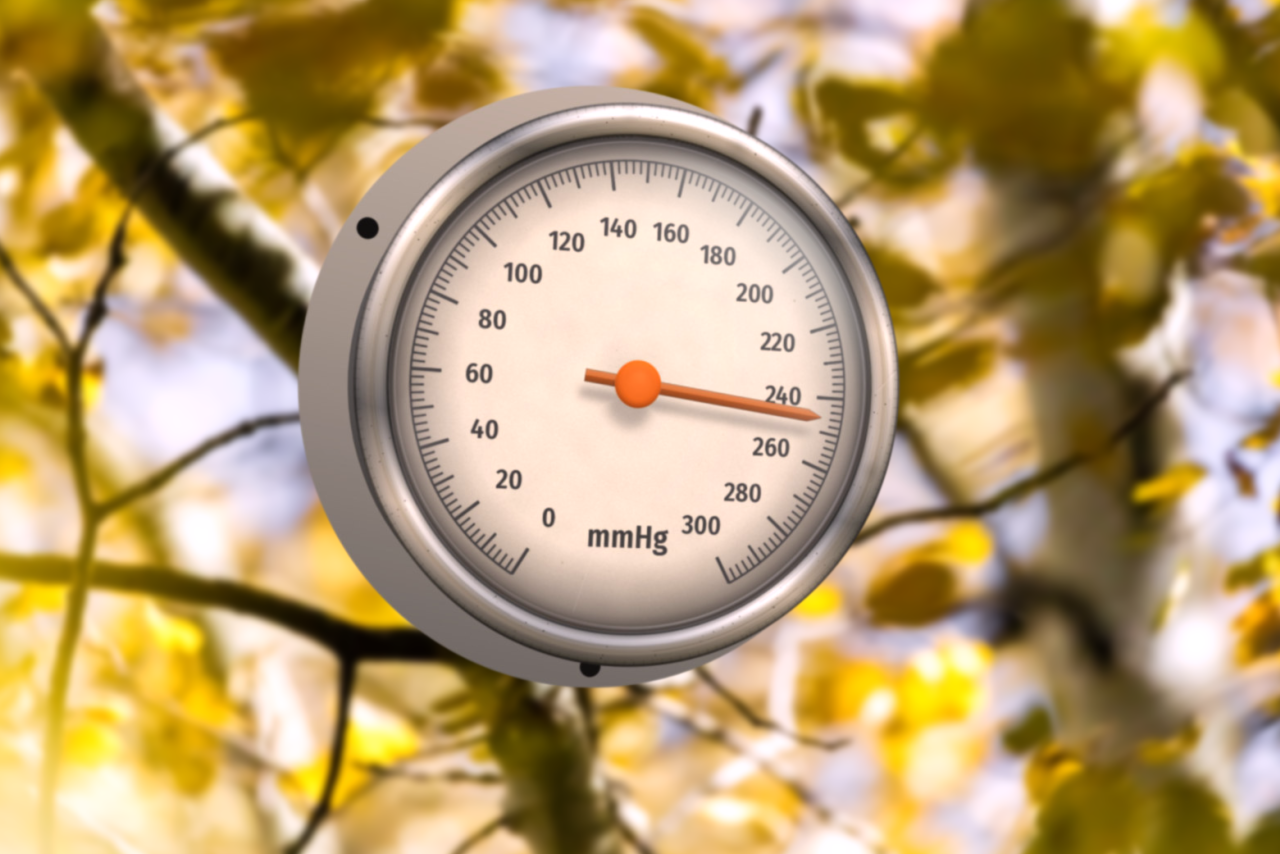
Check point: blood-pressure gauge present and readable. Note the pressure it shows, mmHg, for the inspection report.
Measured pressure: 246 mmHg
